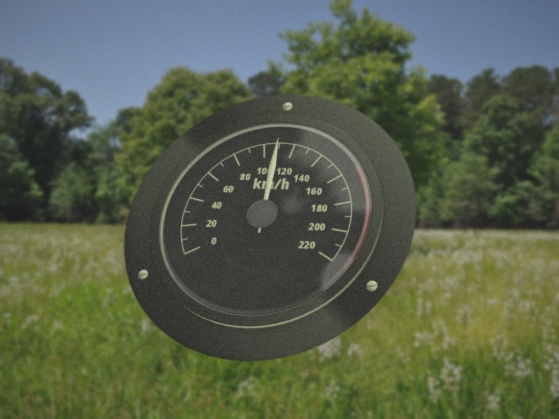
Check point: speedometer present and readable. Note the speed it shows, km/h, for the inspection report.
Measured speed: 110 km/h
